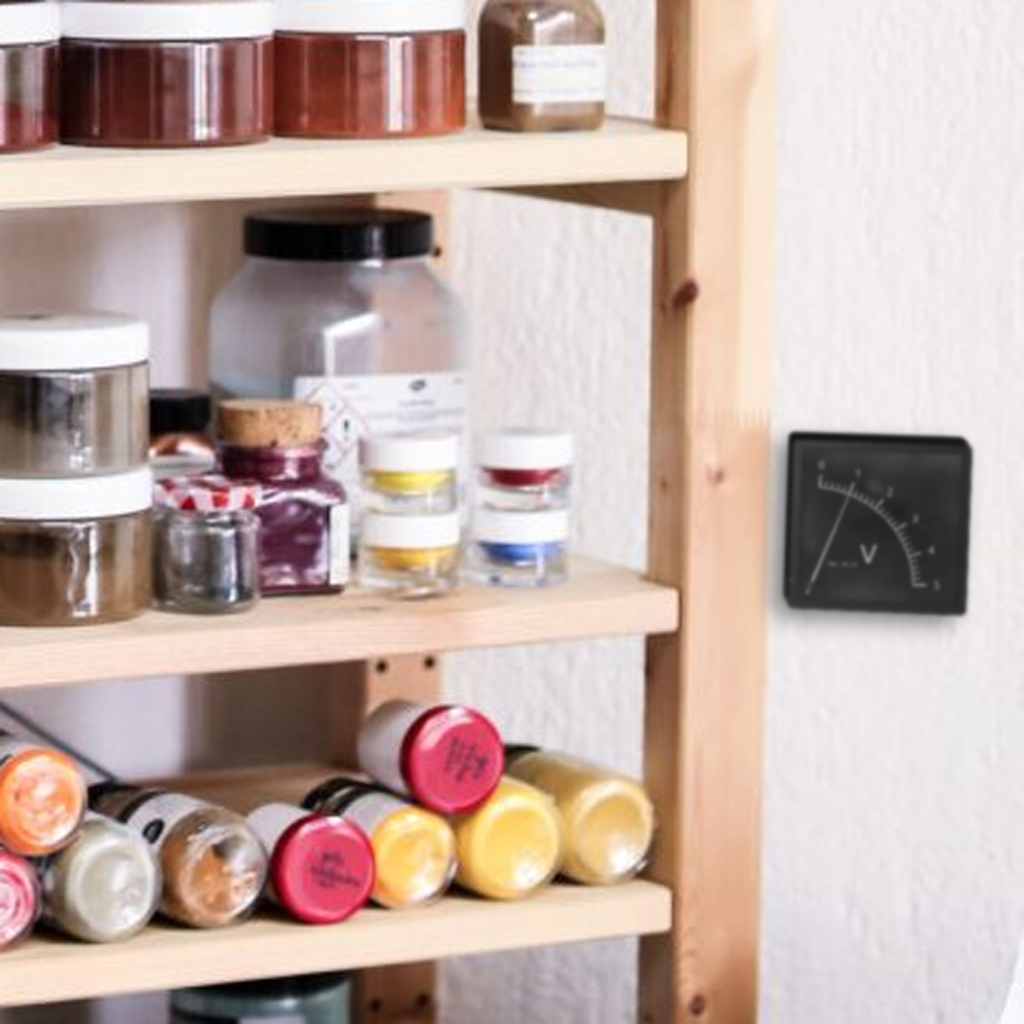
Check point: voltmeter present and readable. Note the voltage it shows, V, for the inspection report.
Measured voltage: 1 V
